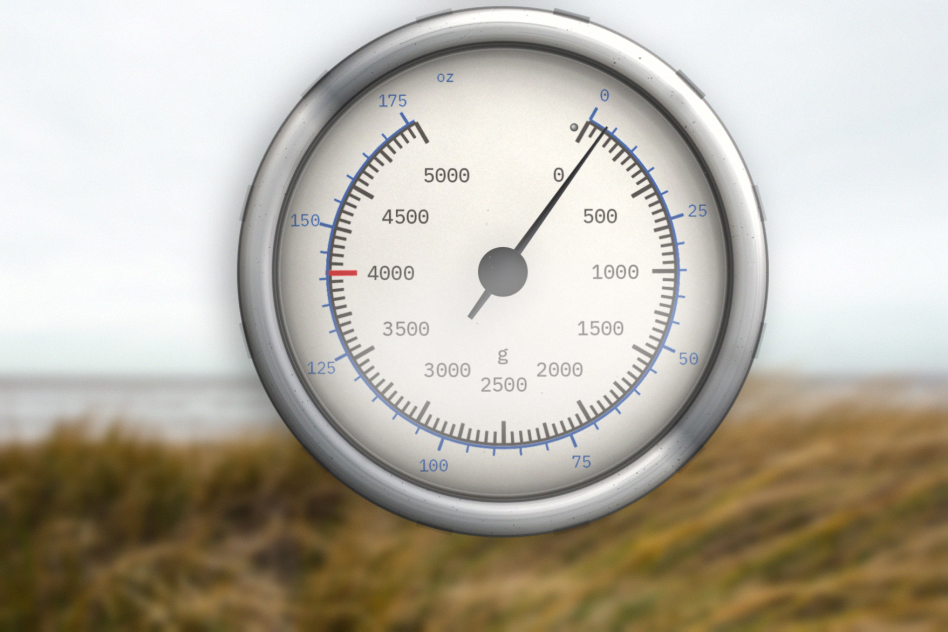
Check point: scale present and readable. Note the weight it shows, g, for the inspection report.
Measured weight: 100 g
